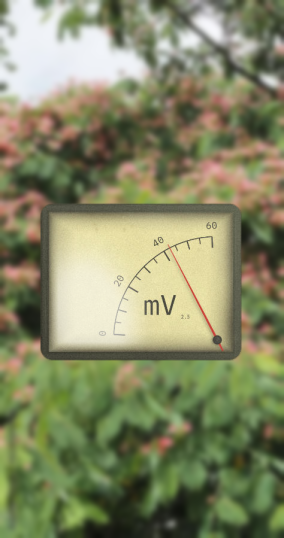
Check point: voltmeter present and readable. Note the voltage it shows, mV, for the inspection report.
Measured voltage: 42.5 mV
